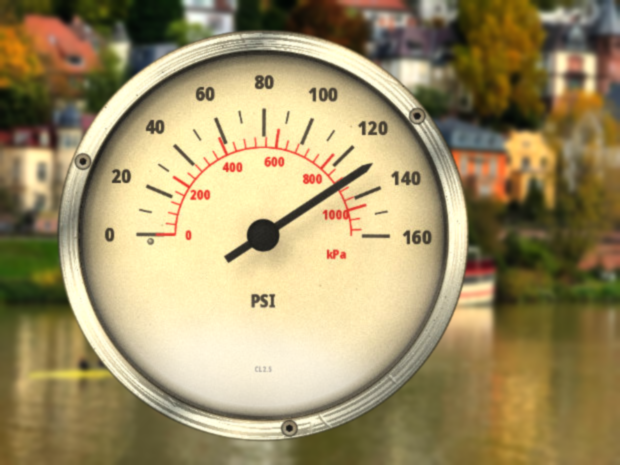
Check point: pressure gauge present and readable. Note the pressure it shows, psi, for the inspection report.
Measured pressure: 130 psi
